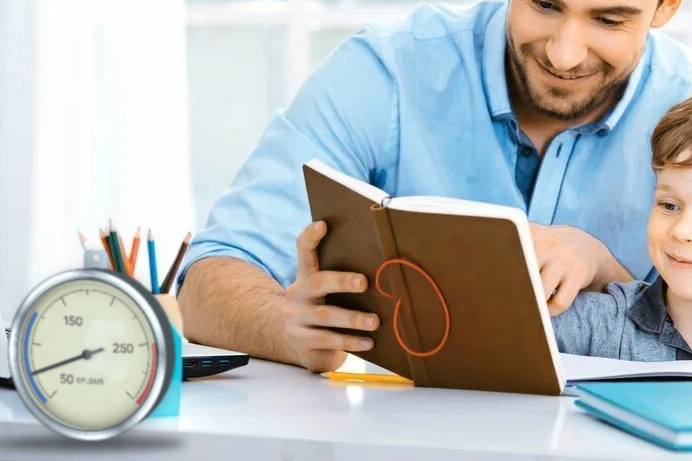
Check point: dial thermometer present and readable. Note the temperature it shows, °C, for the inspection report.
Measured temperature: 75 °C
